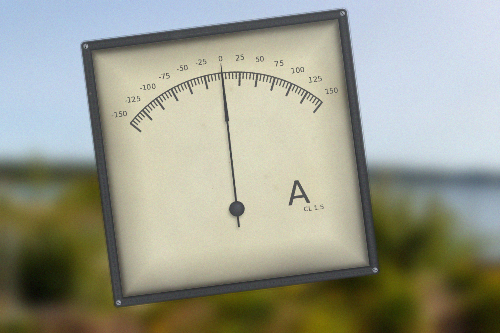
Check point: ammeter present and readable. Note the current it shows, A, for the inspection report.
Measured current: 0 A
